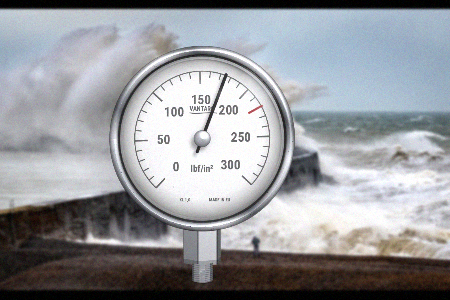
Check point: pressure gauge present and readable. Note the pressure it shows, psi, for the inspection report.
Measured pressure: 175 psi
